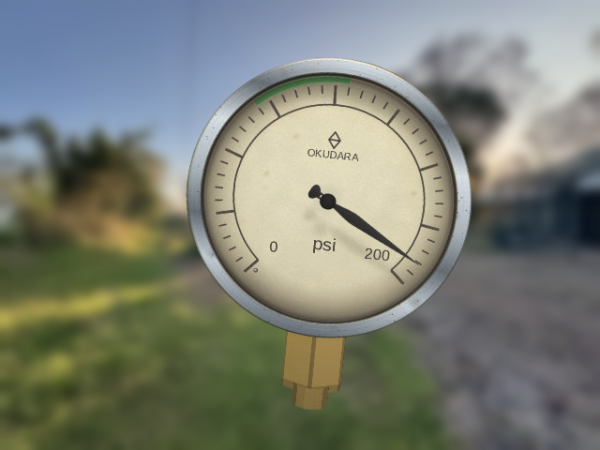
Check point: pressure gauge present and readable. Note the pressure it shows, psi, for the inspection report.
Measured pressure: 190 psi
